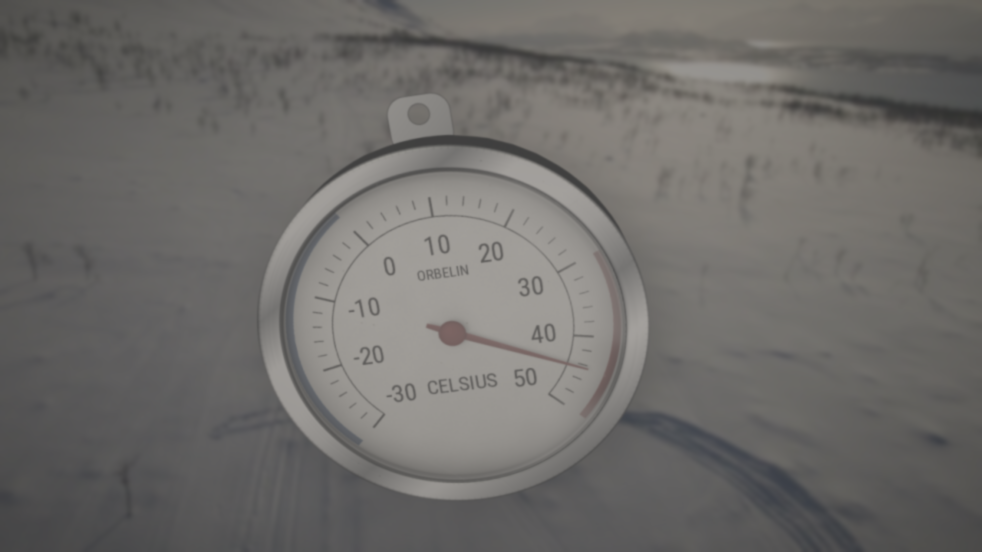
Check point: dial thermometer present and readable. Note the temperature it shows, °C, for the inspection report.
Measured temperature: 44 °C
